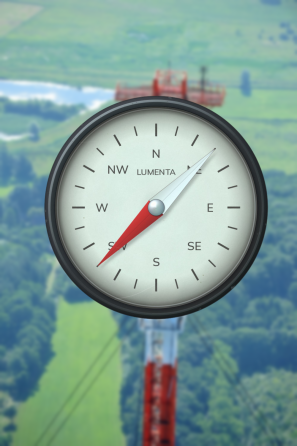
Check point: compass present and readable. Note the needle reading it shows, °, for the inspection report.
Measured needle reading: 225 °
